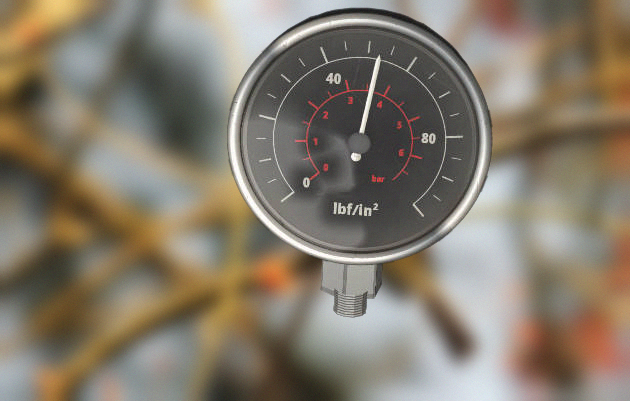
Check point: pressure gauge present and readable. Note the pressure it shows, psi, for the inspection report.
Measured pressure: 52.5 psi
